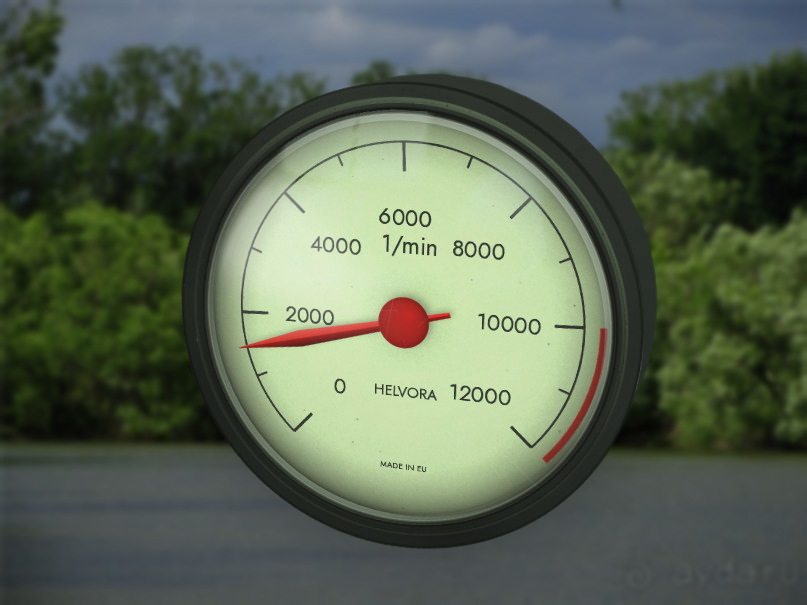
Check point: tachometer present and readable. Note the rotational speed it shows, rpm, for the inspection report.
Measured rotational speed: 1500 rpm
